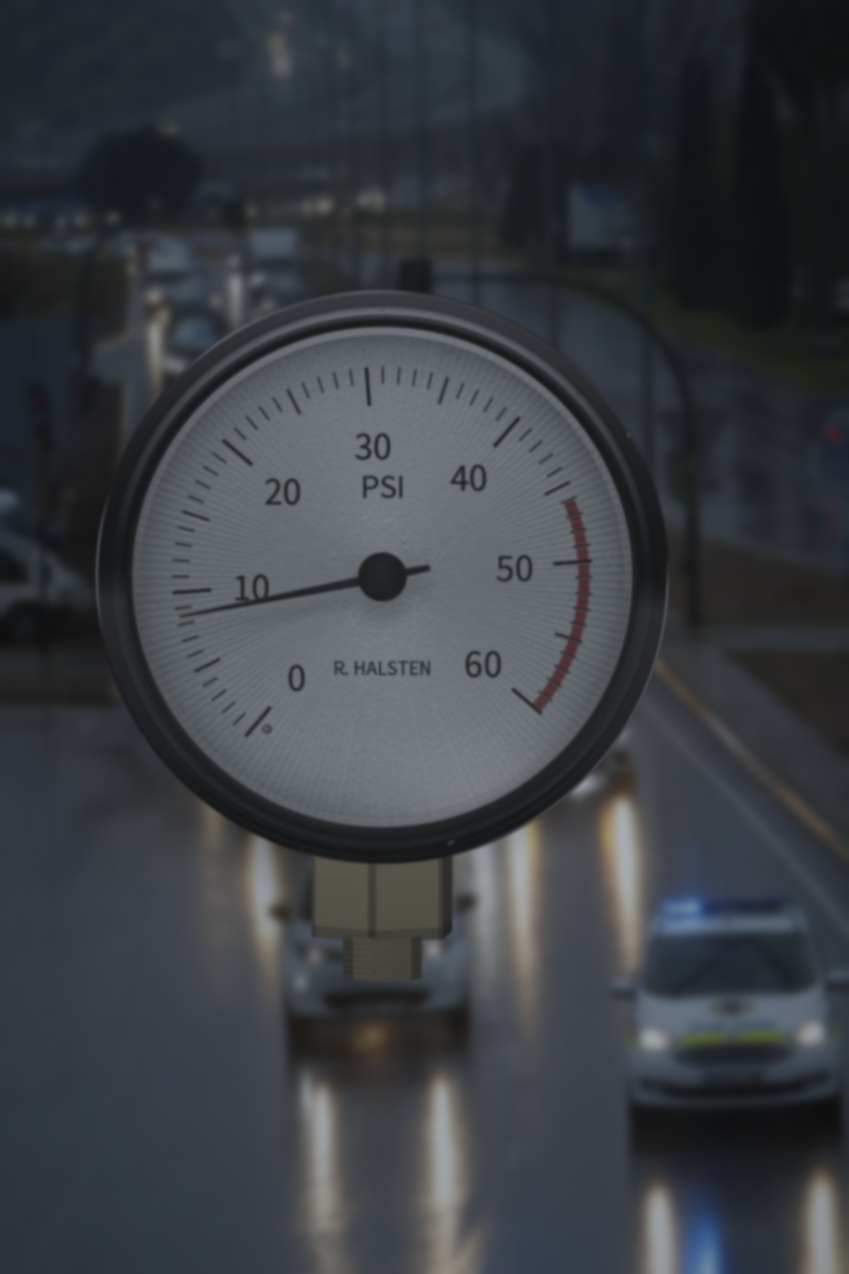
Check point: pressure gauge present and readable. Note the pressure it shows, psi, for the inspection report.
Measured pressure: 8.5 psi
